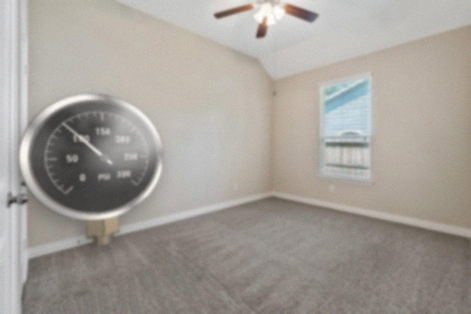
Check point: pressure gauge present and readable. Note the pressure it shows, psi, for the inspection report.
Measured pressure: 100 psi
